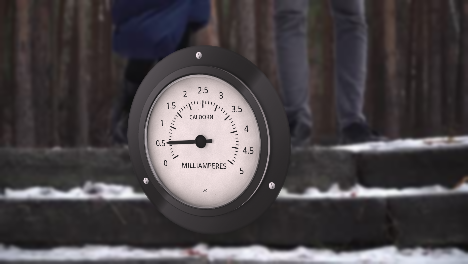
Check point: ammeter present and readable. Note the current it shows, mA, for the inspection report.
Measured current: 0.5 mA
